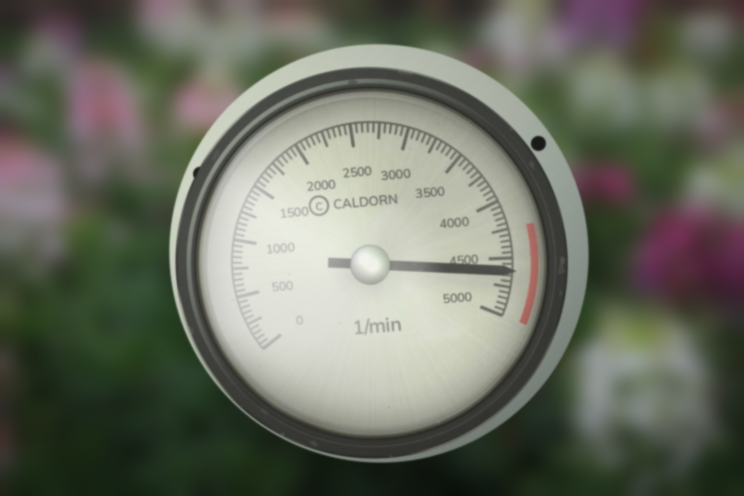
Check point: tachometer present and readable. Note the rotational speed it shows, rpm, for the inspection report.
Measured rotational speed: 4600 rpm
